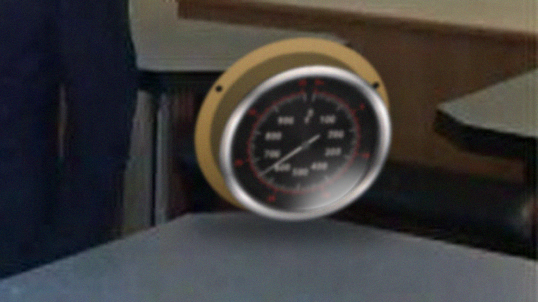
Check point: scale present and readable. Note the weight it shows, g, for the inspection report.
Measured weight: 650 g
